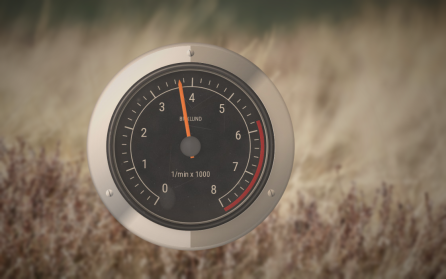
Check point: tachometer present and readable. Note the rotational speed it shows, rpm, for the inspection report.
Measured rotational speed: 3700 rpm
